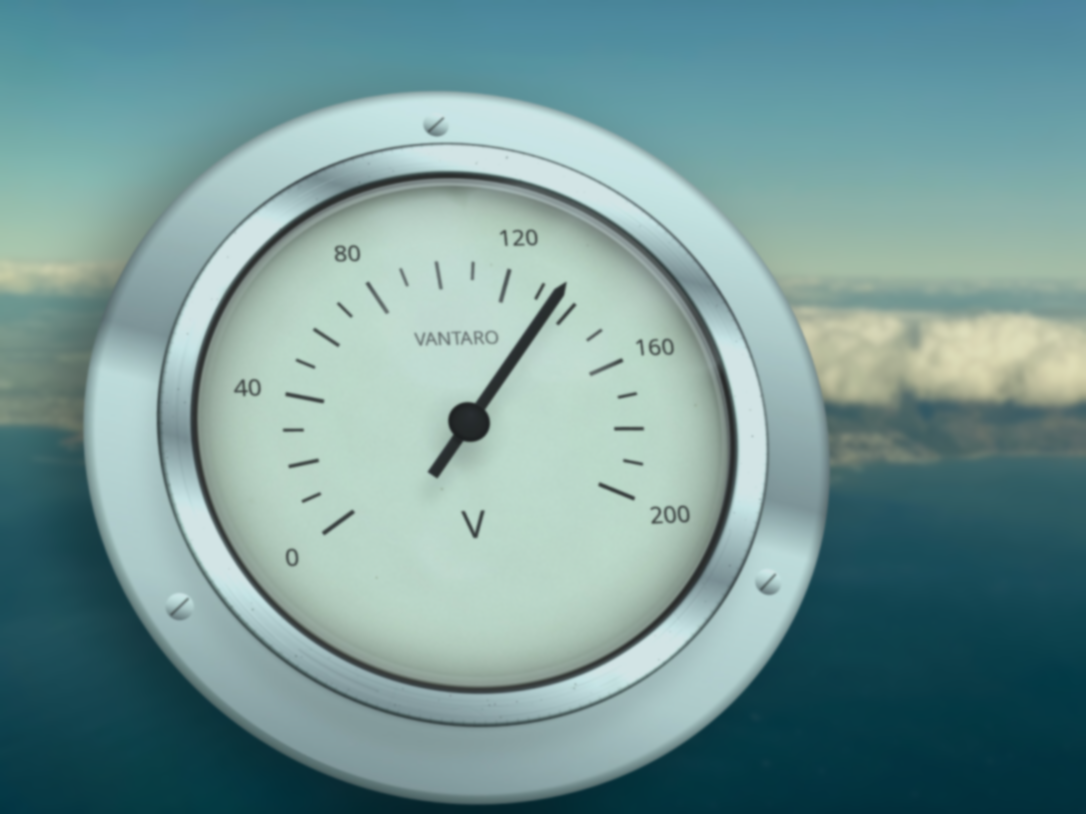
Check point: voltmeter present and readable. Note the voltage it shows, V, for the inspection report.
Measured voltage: 135 V
